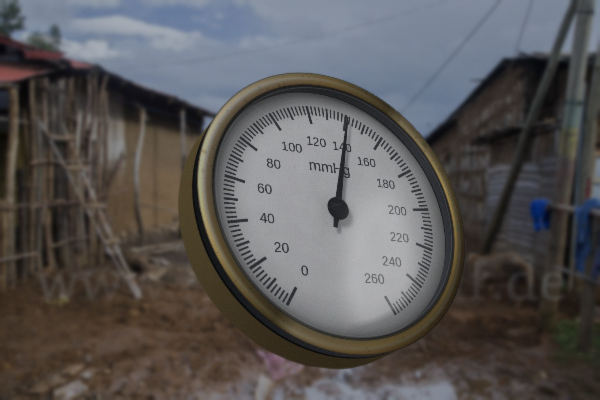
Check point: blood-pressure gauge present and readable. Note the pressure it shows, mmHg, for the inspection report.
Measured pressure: 140 mmHg
